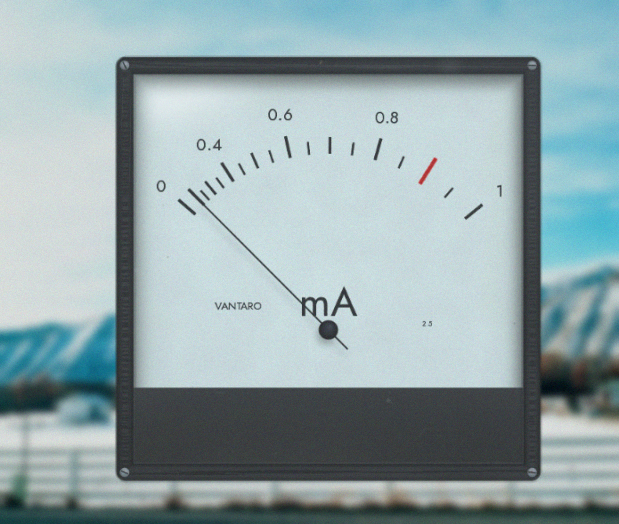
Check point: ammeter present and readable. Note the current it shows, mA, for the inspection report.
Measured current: 0.2 mA
